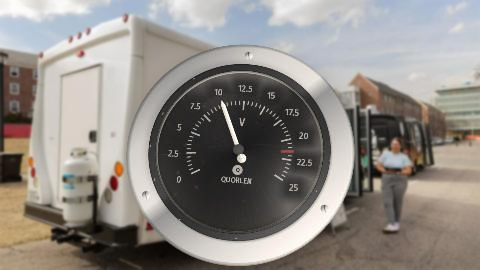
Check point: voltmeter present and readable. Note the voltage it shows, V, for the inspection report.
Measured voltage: 10 V
